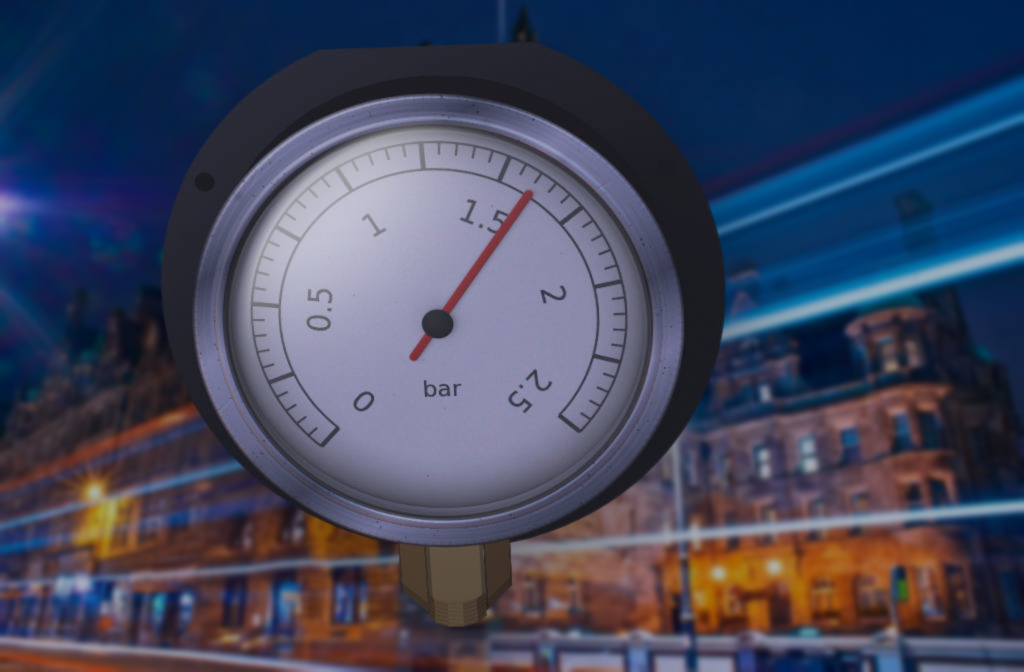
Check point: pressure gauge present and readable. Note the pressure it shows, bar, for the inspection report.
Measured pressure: 1.6 bar
